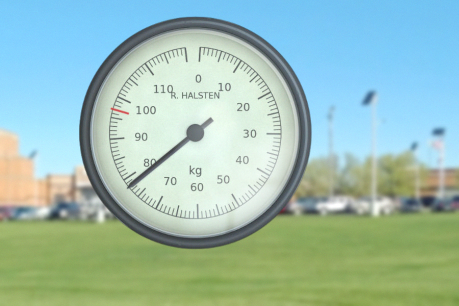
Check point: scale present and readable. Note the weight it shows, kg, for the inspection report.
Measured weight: 78 kg
